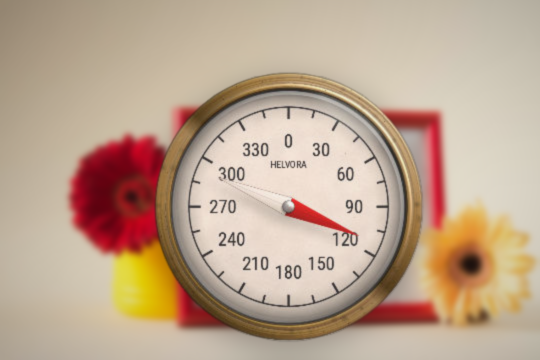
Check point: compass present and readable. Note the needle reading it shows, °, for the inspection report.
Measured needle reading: 112.5 °
